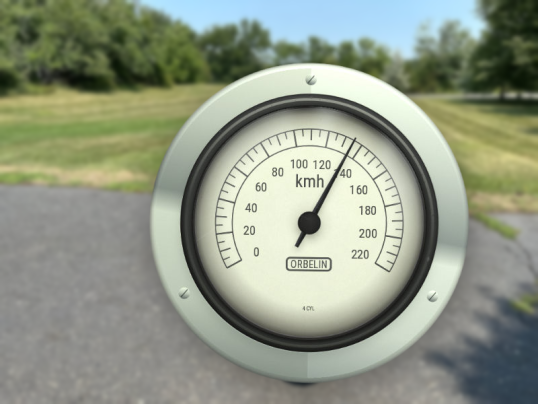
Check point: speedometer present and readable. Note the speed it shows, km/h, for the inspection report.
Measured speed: 135 km/h
